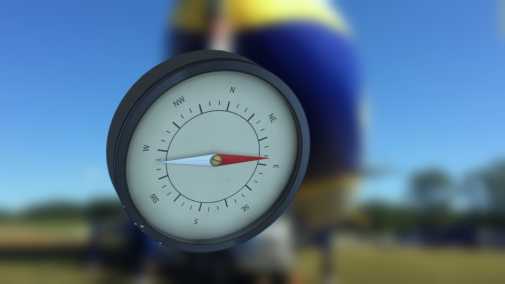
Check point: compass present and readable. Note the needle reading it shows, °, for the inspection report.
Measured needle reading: 80 °
